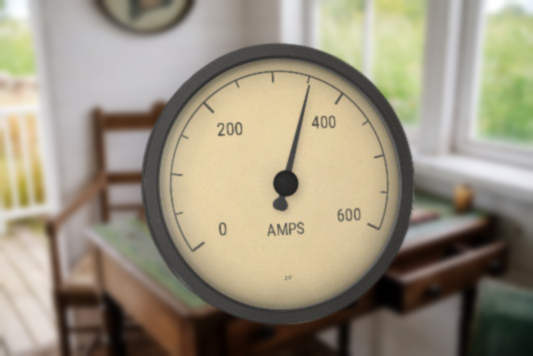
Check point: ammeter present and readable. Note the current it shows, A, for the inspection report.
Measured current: 350 A
